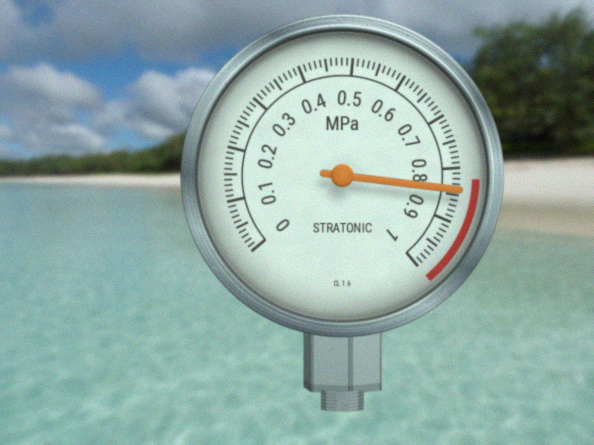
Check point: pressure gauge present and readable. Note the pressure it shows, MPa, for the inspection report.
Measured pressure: 0.84 MPa
